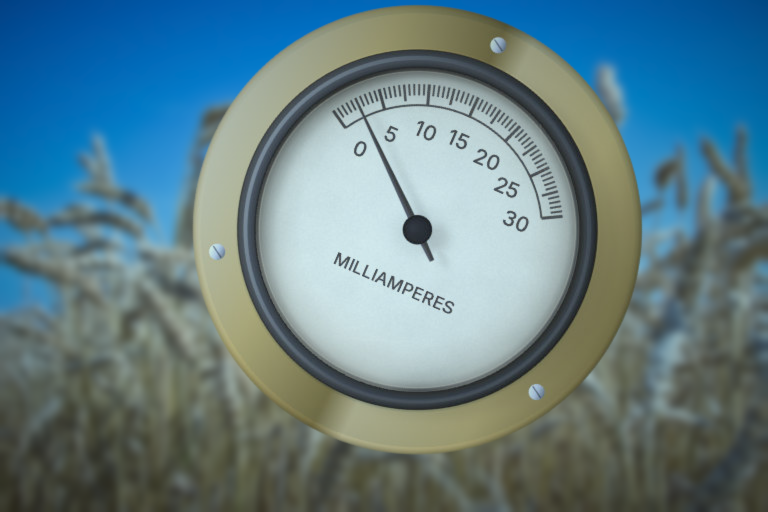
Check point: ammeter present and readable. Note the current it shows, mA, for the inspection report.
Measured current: 2.5 mA
